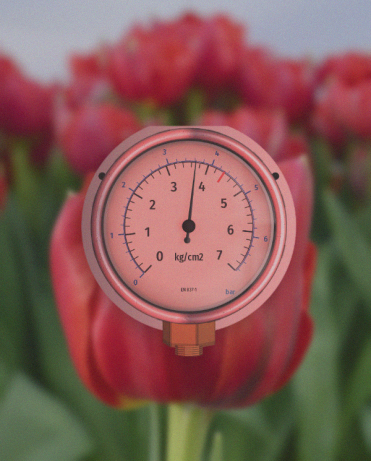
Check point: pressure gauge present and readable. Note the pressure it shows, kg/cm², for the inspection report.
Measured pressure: 3.7 kg/cm²
